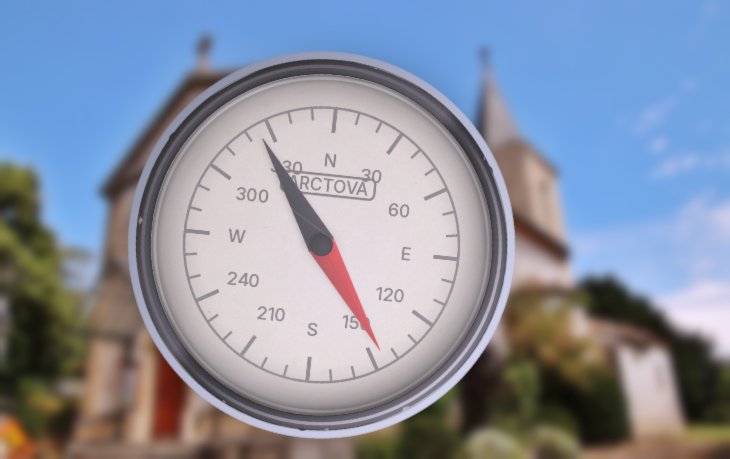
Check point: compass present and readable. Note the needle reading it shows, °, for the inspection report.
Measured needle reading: 145 °
